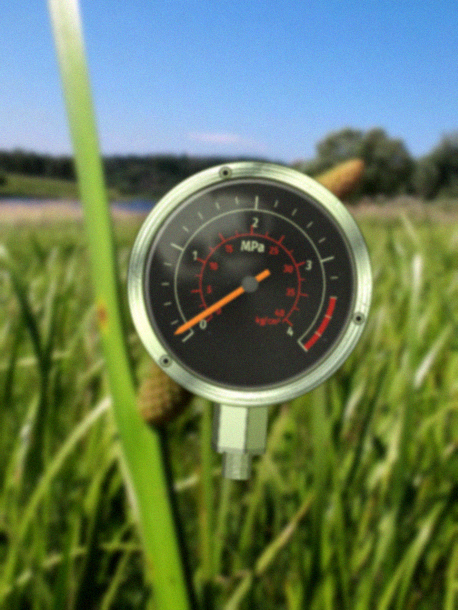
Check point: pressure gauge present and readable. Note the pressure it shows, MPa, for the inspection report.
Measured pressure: 0.1 MPa
